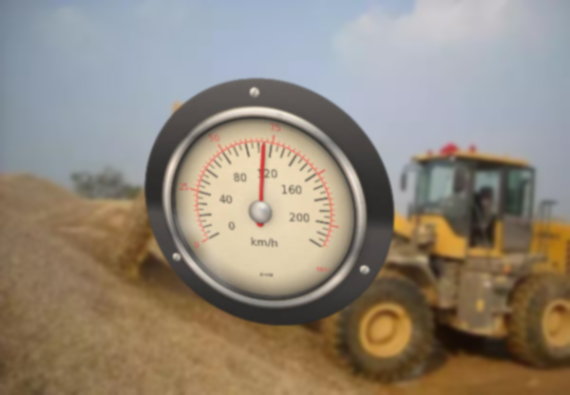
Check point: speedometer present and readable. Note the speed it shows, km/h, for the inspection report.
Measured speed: 115 km/h
